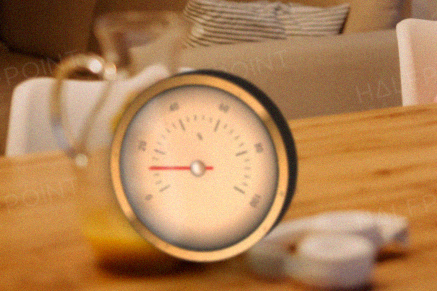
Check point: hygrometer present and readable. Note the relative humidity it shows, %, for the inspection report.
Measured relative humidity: 12 %
